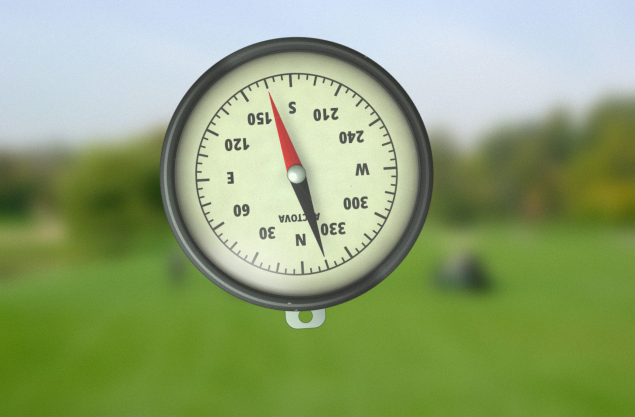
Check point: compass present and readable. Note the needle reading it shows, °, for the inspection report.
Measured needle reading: 165 °
